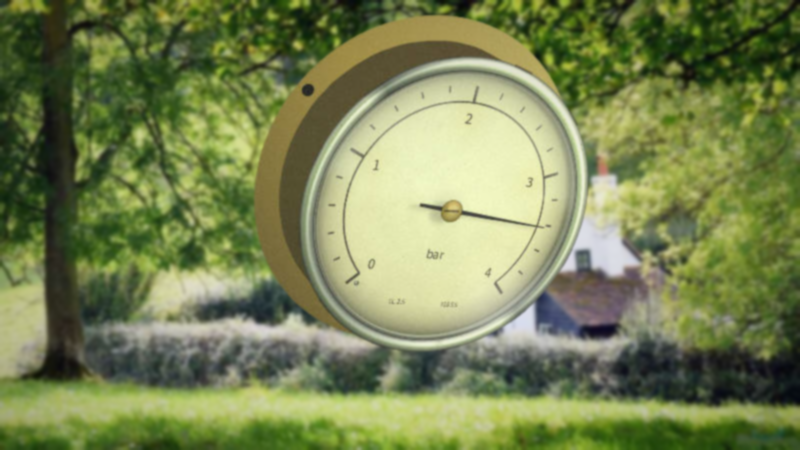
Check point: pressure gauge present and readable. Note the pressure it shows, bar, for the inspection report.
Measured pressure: 3.4 bar
